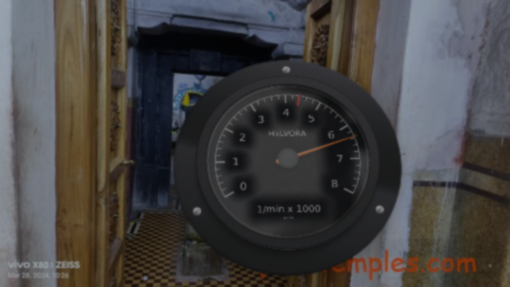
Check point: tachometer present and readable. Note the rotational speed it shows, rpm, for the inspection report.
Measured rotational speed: 6400 rpm
